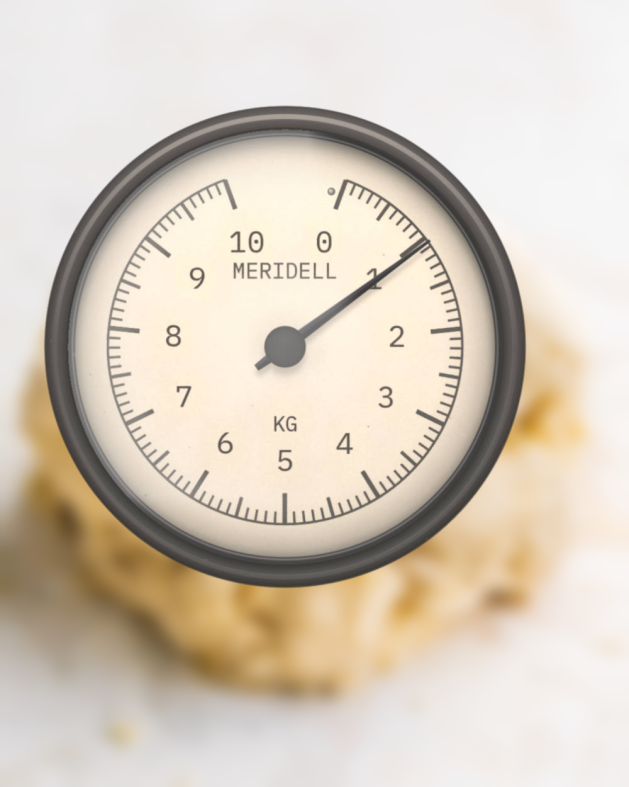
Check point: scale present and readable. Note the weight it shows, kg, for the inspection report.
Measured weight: 1.05 kg
